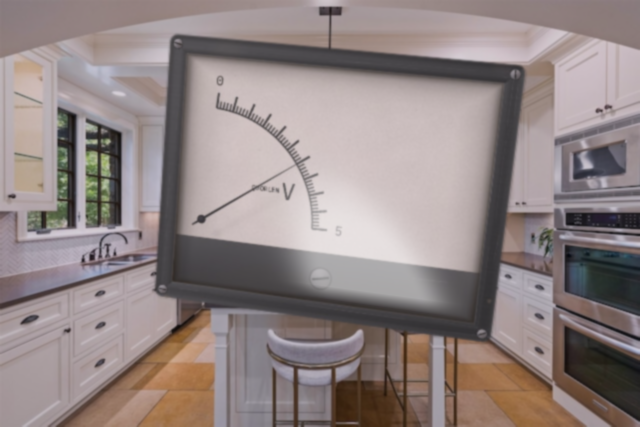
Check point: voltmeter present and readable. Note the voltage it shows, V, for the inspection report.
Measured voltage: 3 V
